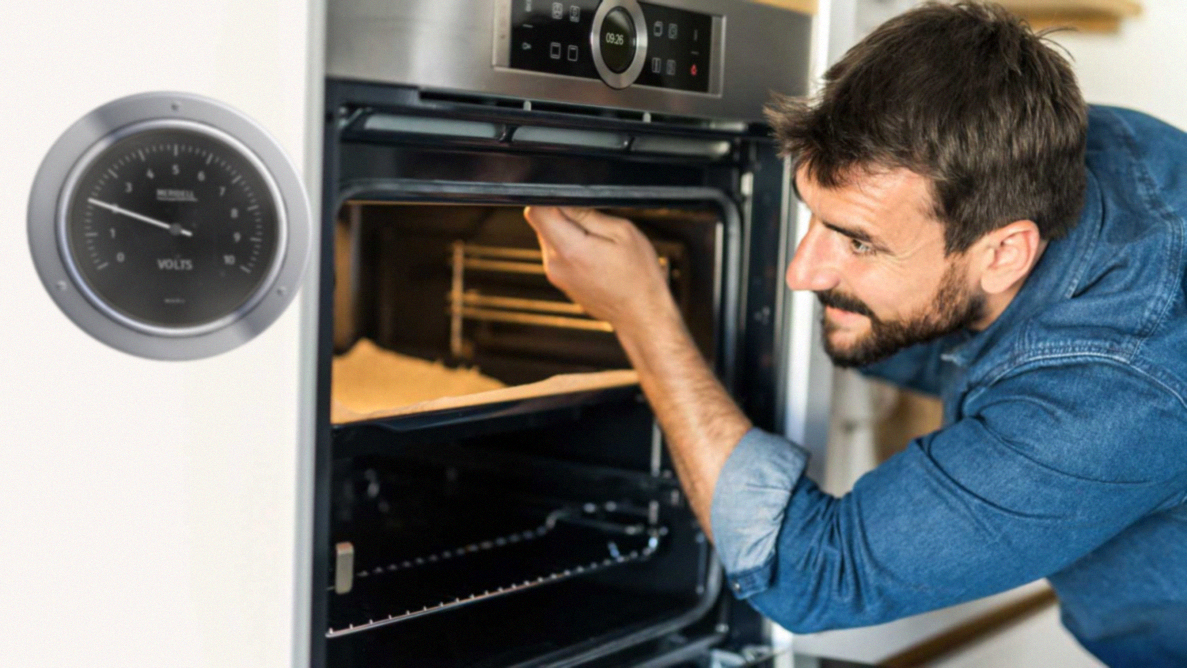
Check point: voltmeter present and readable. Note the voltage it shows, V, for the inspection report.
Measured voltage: 2 V
